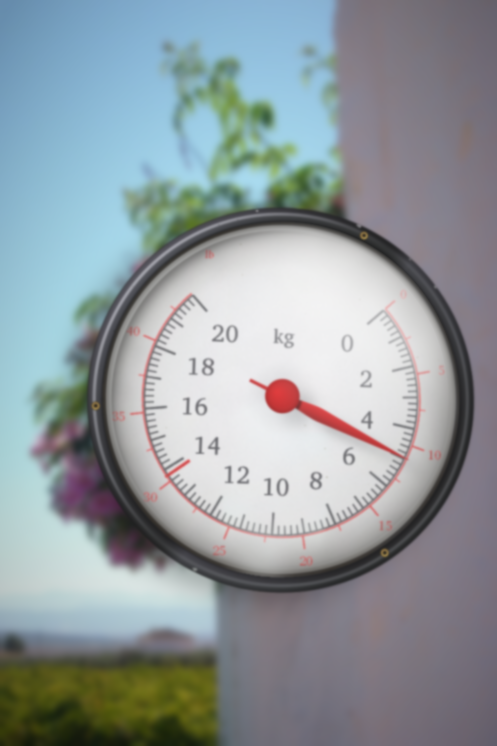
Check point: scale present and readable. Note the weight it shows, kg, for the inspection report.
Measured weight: 5 kg
